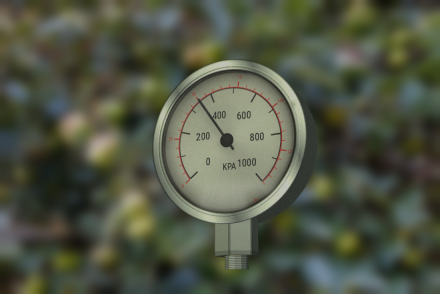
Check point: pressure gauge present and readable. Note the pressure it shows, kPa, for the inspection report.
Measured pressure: 350 kPa
